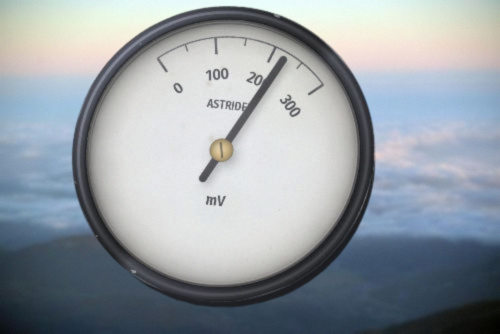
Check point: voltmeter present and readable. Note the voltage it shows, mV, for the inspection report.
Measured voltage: 225 mV
